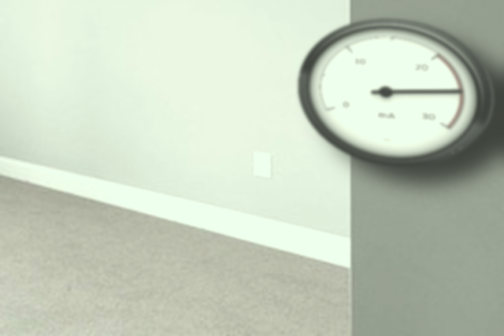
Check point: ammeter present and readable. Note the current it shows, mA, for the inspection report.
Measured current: 25 mA
